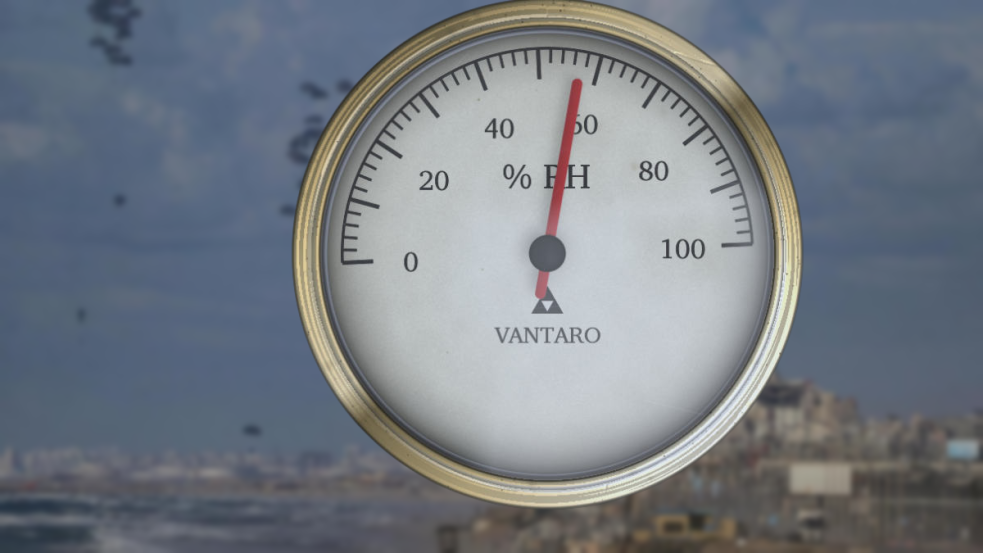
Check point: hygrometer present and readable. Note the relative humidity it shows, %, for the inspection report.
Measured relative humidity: 57 %
